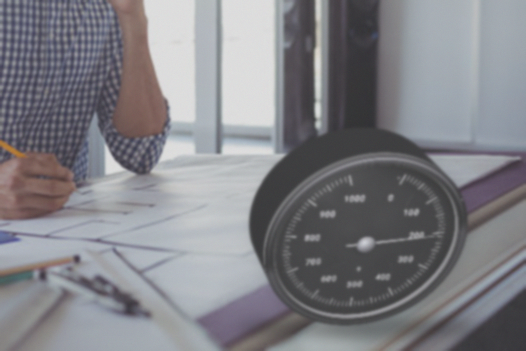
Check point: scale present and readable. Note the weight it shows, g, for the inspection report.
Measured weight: 200 g
